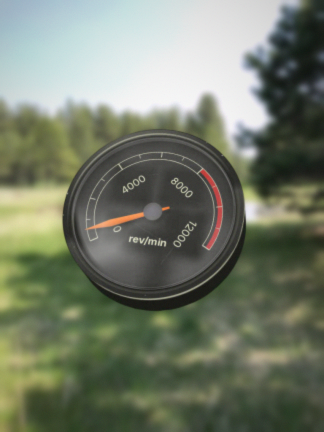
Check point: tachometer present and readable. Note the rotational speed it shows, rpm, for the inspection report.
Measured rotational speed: 500 rpm
